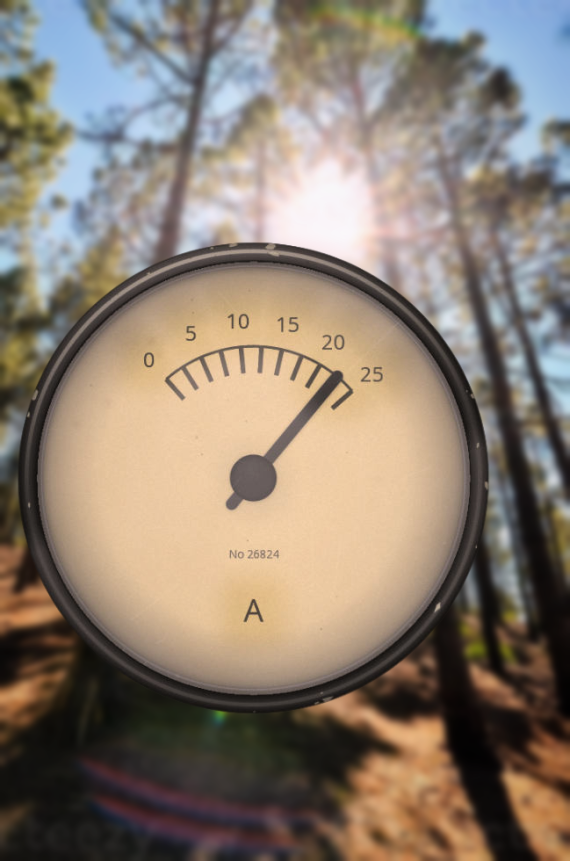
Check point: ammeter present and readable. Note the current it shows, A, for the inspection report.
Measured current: 22.5 A
